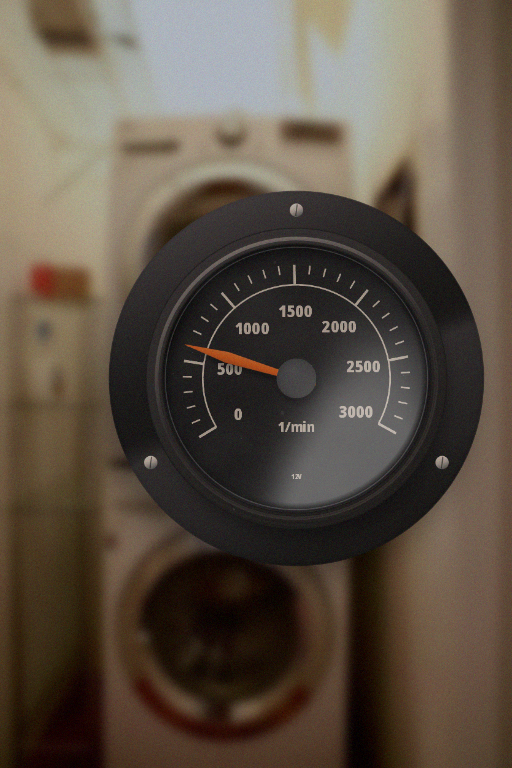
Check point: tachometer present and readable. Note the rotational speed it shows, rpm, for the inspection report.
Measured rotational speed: 600 rpm
